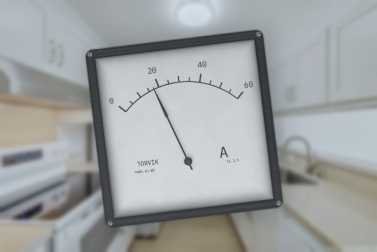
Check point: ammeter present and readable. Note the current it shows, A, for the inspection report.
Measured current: 17.5 A
